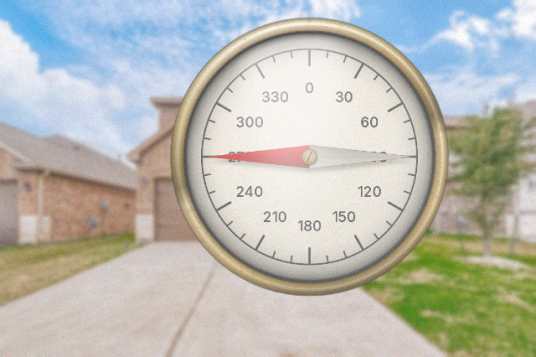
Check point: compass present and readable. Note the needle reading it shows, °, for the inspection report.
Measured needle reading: 270 °
